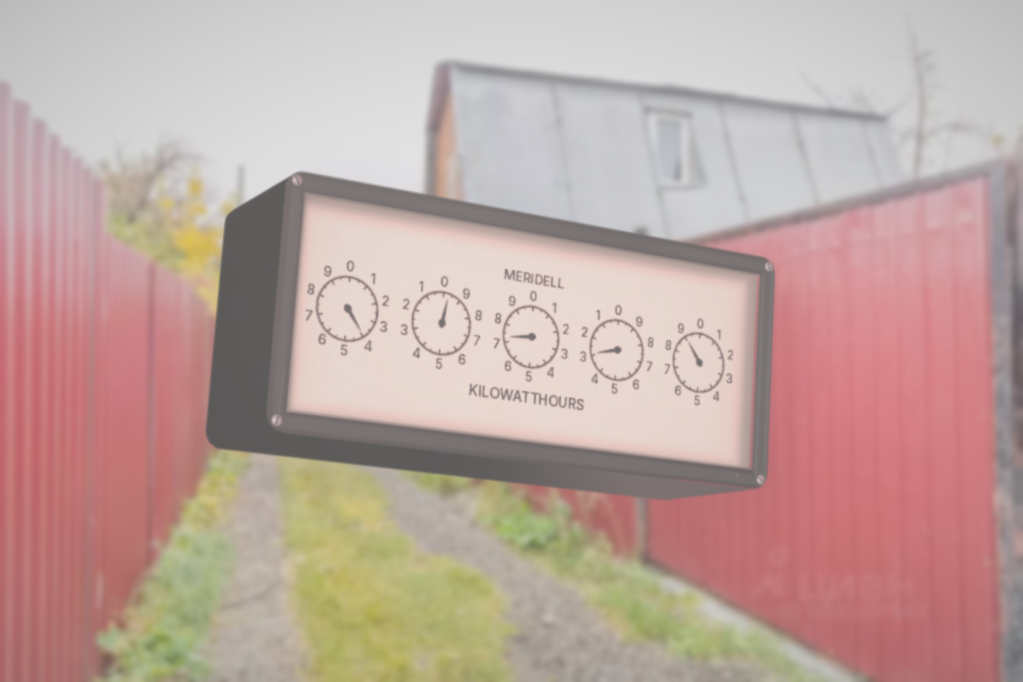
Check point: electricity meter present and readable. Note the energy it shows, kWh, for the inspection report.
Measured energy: 39729 kWh
